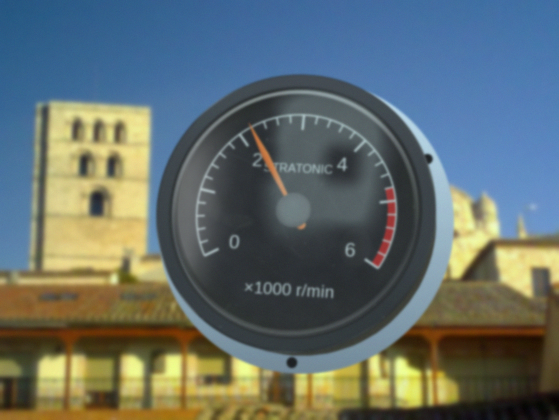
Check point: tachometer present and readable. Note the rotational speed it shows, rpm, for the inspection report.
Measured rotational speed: 2200 rpm
